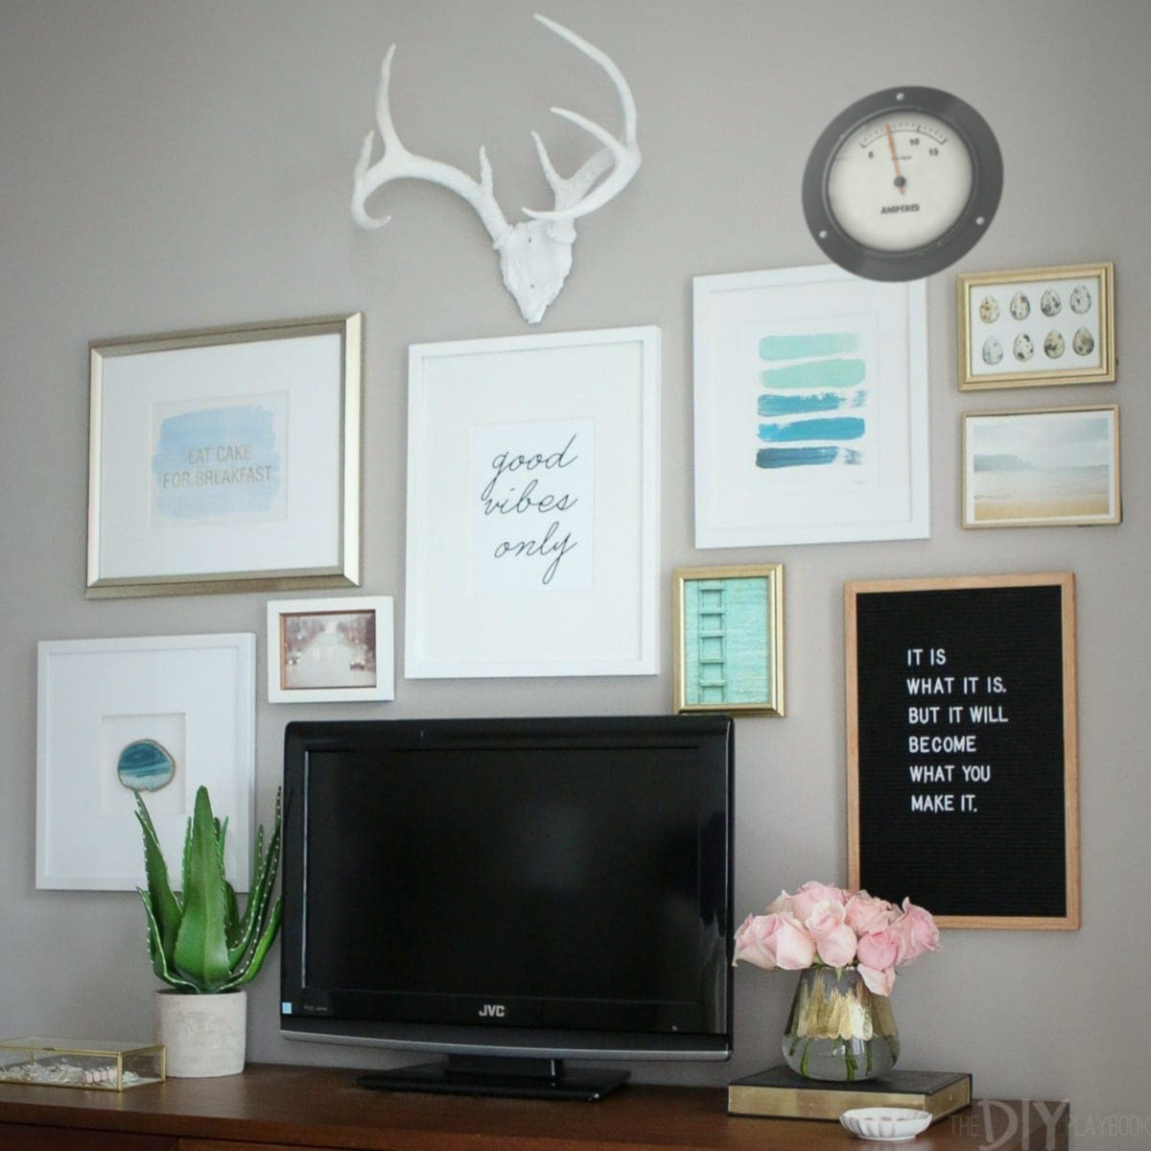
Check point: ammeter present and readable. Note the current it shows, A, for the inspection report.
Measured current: 5 A
